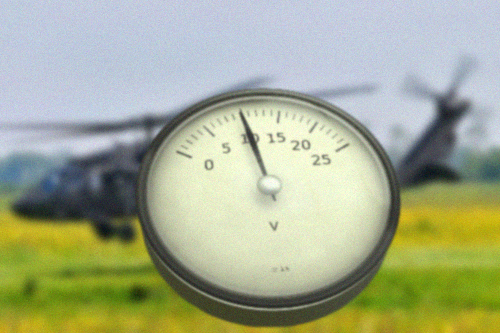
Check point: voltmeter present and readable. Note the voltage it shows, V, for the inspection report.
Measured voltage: 10 V
